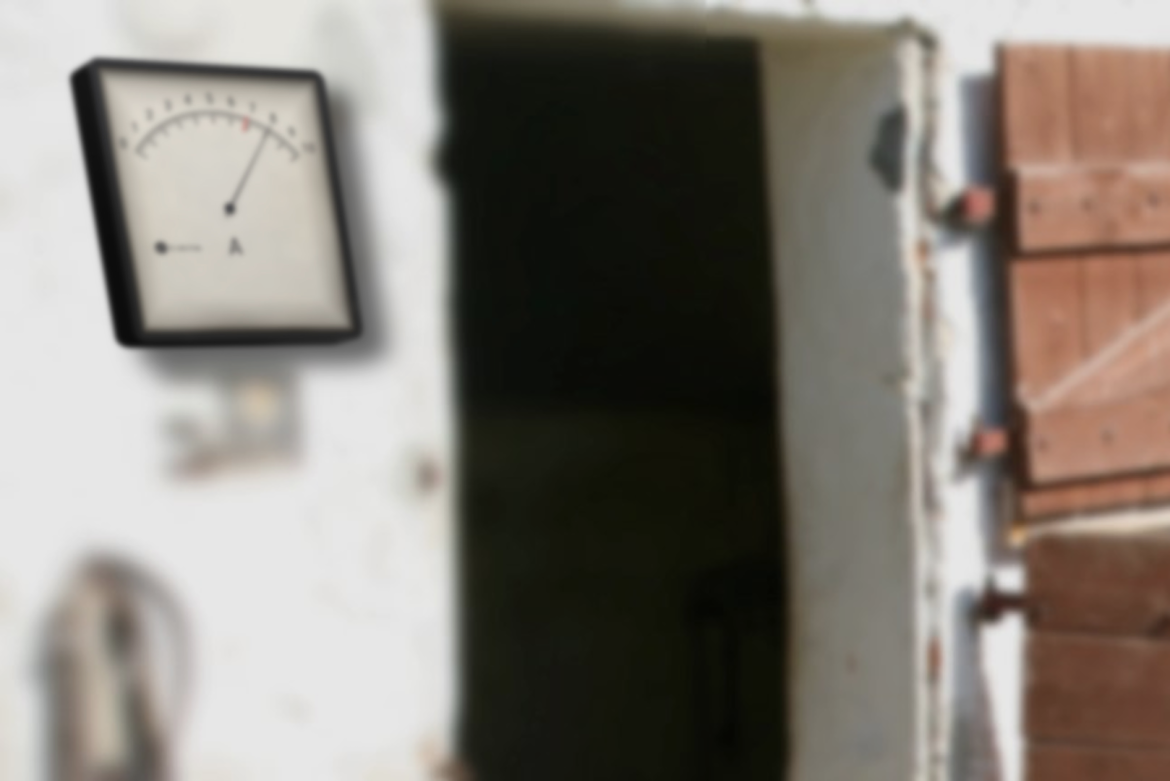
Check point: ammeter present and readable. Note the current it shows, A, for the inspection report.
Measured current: 8 A
